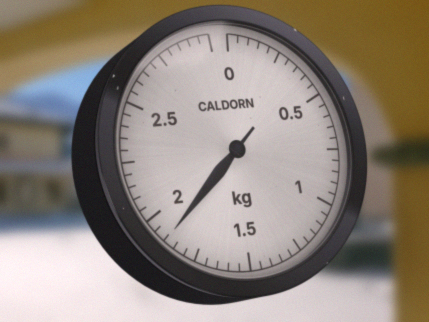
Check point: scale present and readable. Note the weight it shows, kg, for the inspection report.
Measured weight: 1.9 kg
